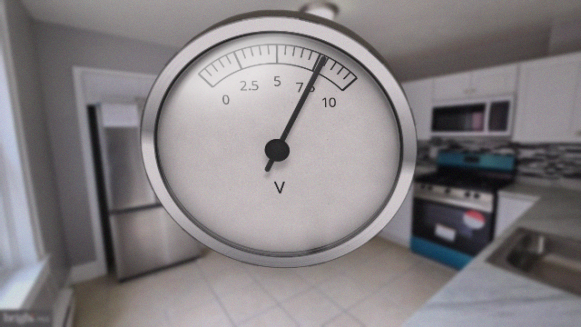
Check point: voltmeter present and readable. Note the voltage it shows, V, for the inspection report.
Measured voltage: 7.75 V
